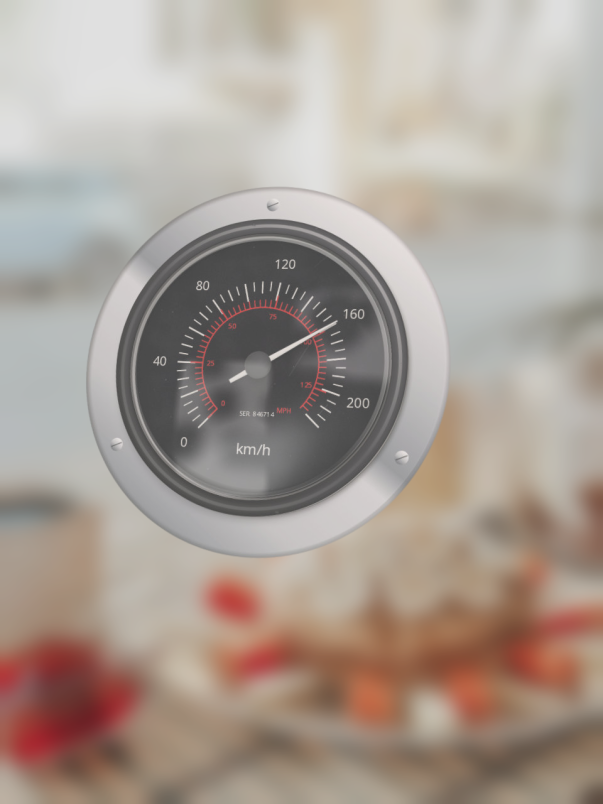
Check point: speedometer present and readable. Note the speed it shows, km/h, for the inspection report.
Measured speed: 160 km/h
